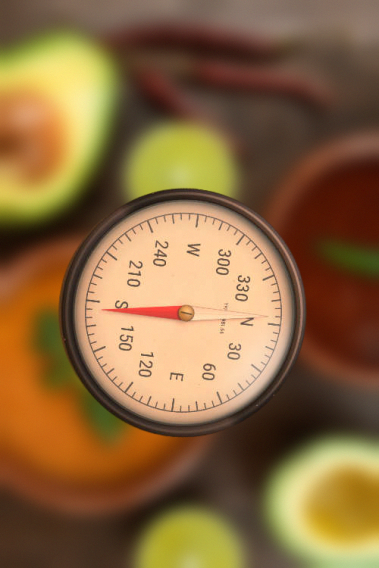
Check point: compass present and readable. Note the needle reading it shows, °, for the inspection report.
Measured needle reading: 175 °
